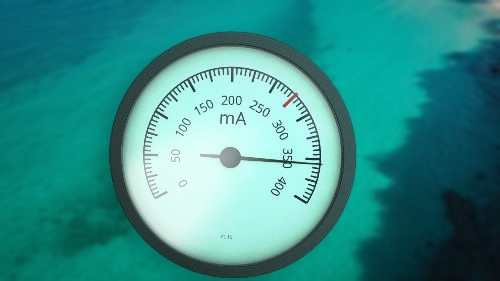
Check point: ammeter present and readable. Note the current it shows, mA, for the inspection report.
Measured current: 355 mA
